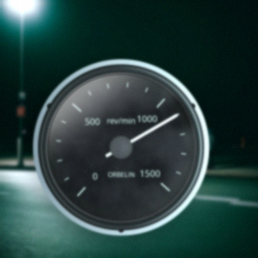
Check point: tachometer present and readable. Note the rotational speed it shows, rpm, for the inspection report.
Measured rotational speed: 1100 rpm
